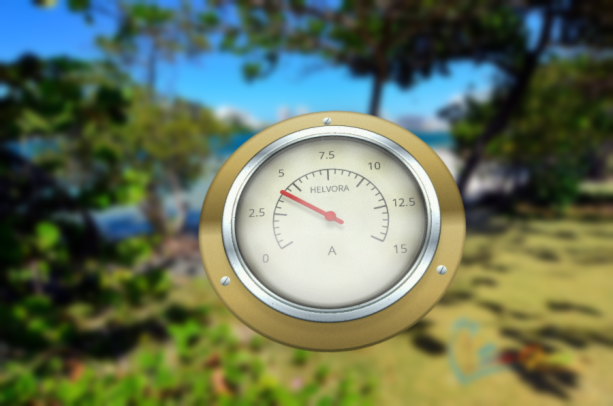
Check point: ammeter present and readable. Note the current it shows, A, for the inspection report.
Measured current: 4 A
